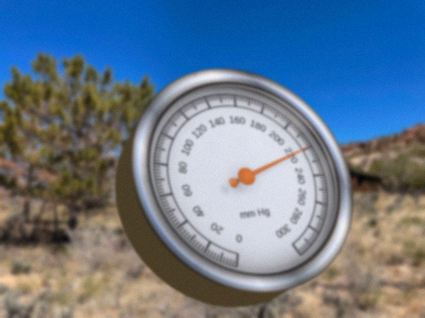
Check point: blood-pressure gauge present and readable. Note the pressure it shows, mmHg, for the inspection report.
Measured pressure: 220 mmHg
